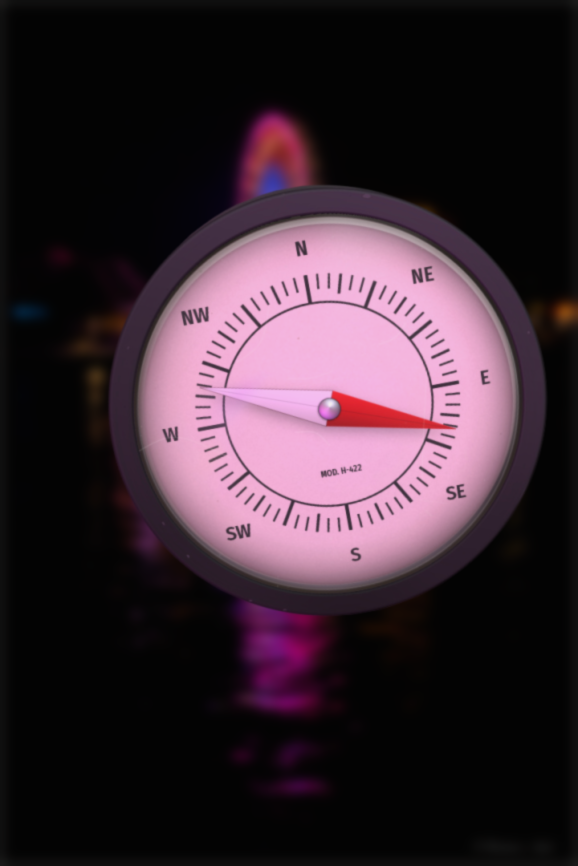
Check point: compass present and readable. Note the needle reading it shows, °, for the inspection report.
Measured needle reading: 110 °
